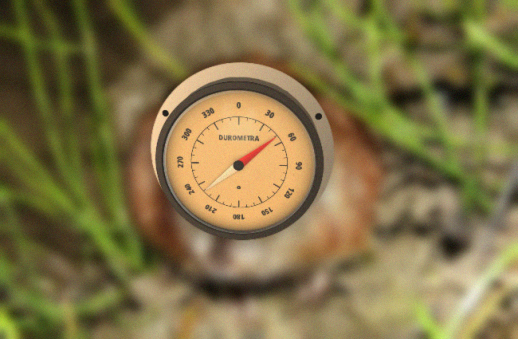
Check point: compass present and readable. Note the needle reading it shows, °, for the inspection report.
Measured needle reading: 50 °
